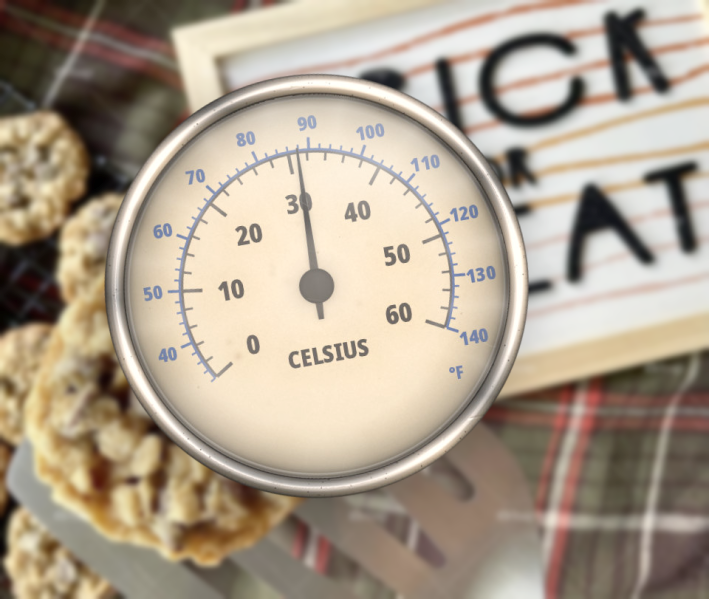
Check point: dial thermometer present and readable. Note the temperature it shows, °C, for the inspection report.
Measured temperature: 31 °C
